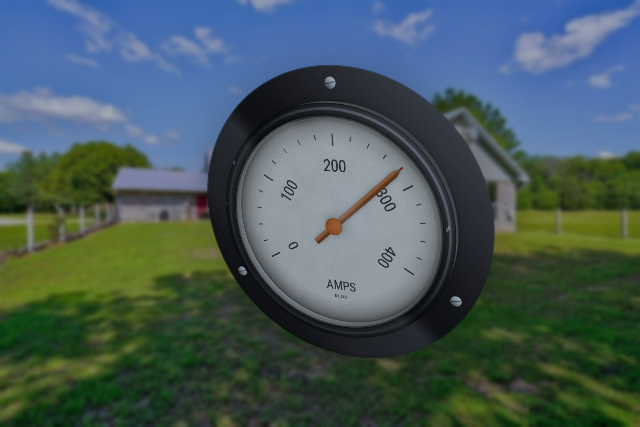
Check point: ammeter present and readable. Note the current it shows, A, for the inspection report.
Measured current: 280 A
